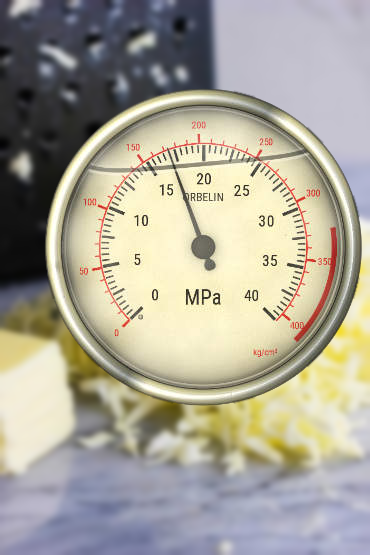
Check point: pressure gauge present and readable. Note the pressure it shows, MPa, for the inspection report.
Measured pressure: 17 MPa
